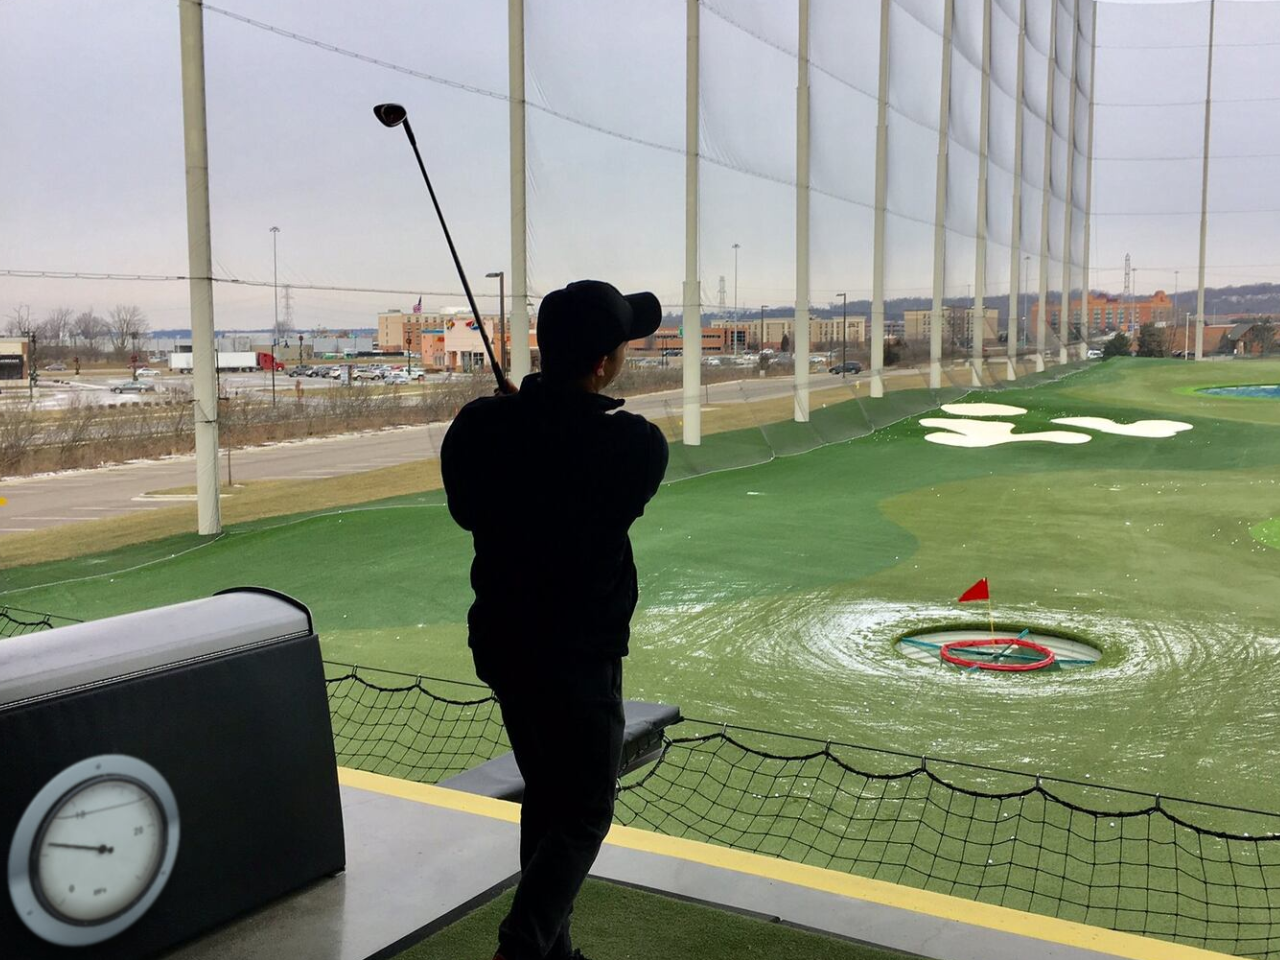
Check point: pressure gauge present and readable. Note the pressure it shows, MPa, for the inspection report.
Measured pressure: 6 MPa
